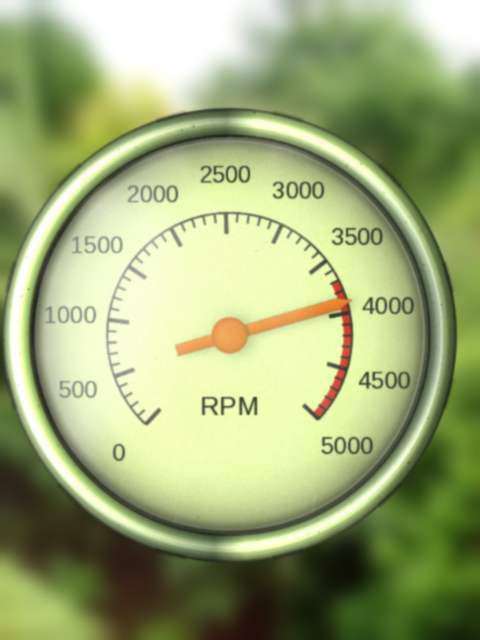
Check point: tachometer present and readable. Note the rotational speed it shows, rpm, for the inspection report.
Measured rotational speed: 3900 rpm
